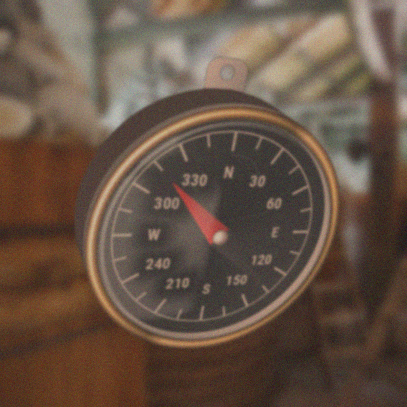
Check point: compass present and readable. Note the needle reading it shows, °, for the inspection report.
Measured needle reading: 315 °
